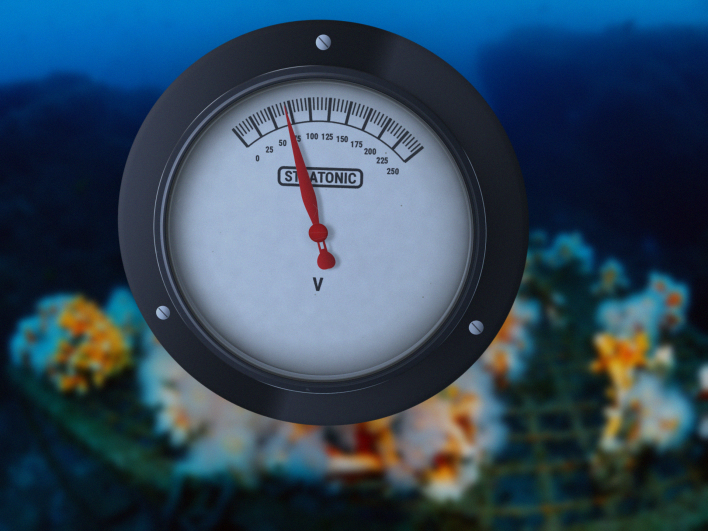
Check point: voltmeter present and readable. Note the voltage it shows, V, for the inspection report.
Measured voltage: 70 V
